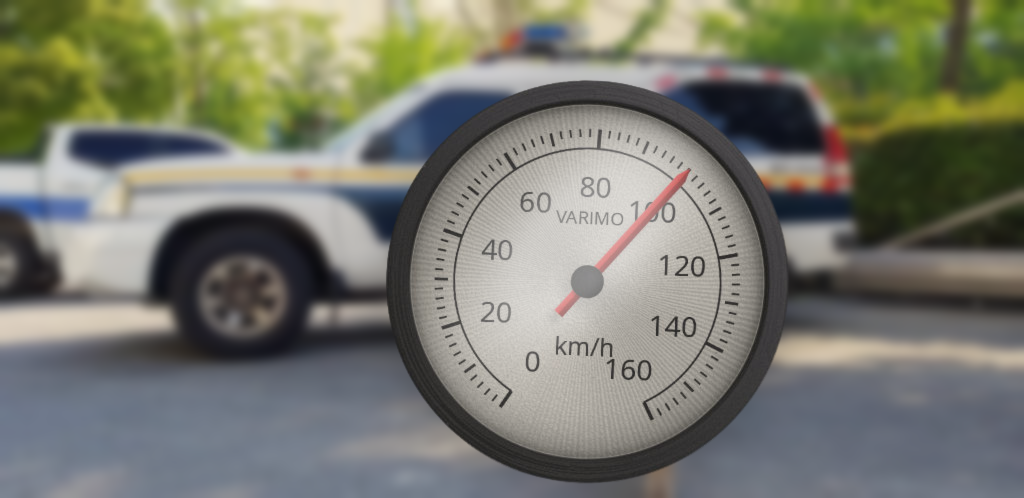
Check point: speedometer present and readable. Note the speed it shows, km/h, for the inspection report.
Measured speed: 100 km/h
